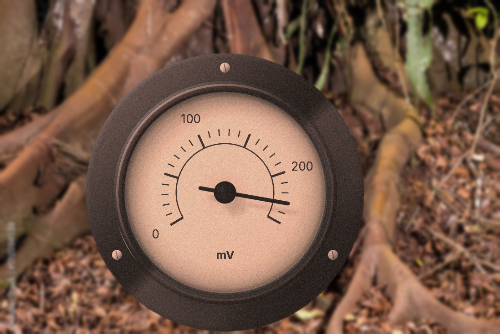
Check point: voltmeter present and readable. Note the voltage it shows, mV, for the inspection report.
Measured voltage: 230 mV
